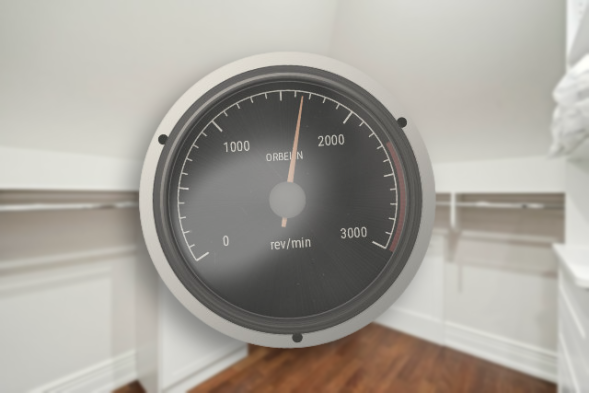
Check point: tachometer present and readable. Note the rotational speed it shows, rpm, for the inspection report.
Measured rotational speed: 1650 rpm
